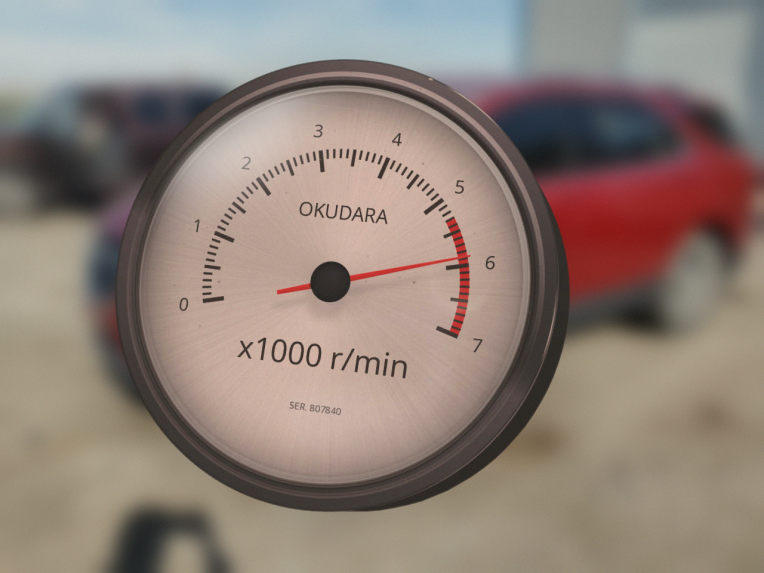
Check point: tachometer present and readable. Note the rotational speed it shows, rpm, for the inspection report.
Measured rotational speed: 5900 rpm
